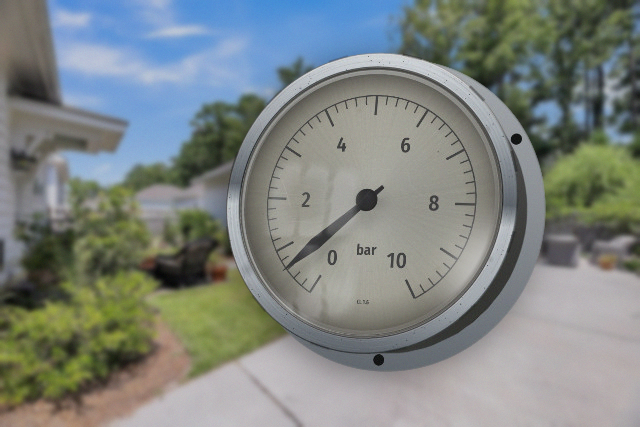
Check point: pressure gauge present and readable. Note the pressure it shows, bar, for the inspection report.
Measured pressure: 0.6 bar
